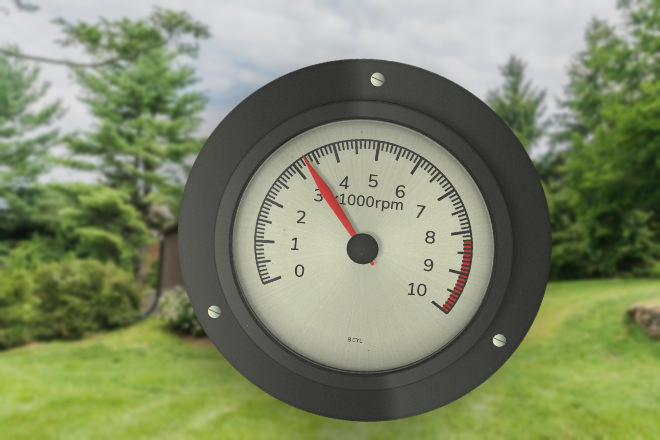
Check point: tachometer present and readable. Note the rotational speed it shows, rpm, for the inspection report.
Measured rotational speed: 3300 rpm
